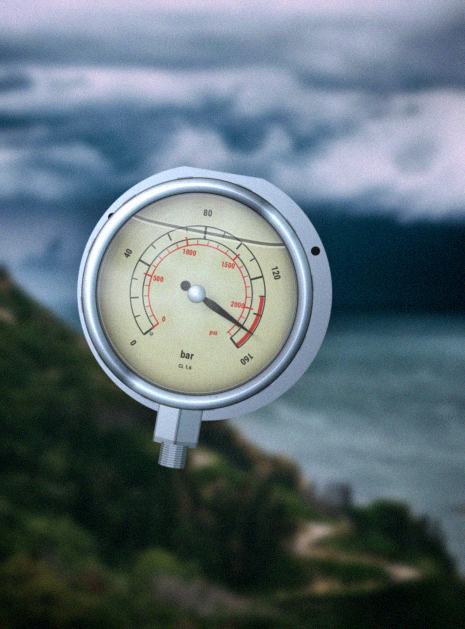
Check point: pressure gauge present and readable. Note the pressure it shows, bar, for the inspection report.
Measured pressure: 150 bar
